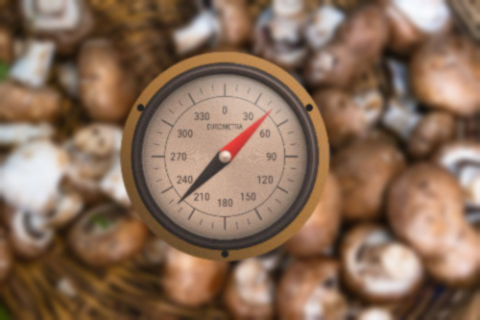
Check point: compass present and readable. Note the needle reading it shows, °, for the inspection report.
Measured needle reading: 45 °
